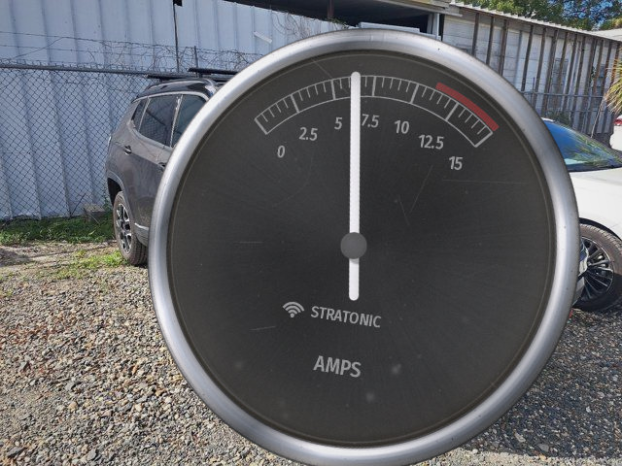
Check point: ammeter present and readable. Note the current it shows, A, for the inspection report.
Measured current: 6.5 A
